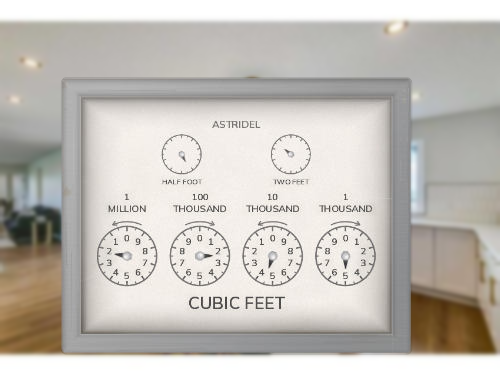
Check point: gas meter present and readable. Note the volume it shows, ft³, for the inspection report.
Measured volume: 224500 ft³
